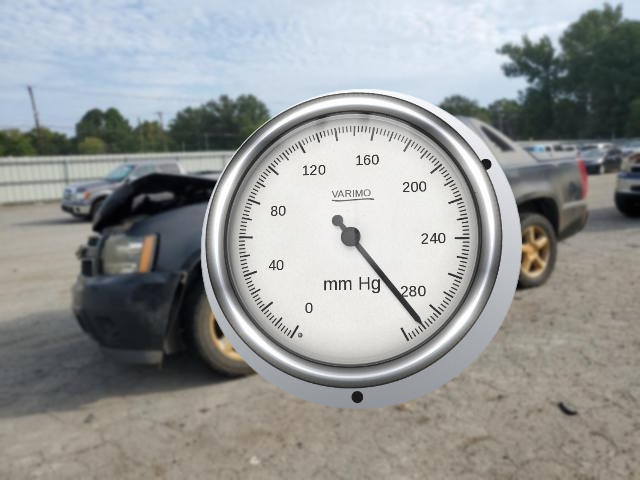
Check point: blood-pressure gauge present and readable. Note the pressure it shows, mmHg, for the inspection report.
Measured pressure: 290 mmHg
